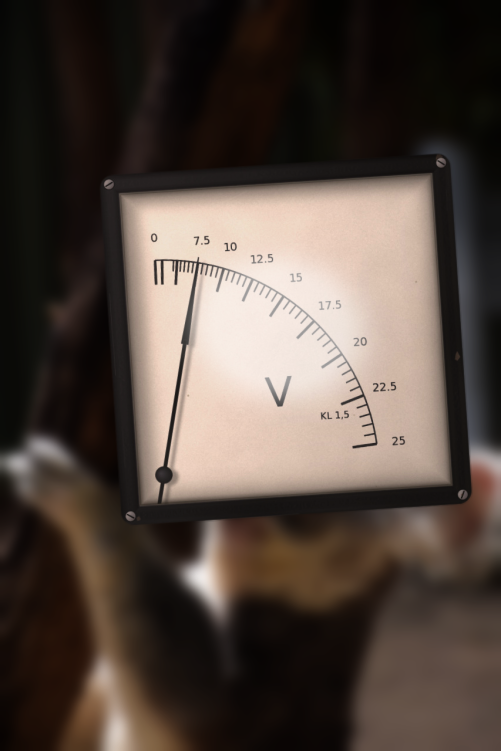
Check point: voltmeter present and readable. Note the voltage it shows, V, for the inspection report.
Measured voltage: 7.5 V
